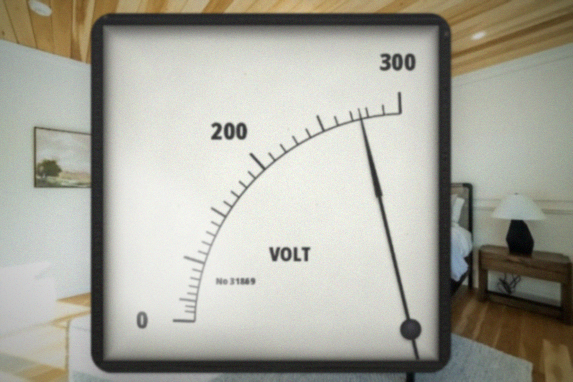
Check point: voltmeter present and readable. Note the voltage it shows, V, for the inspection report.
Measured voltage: 275 V
